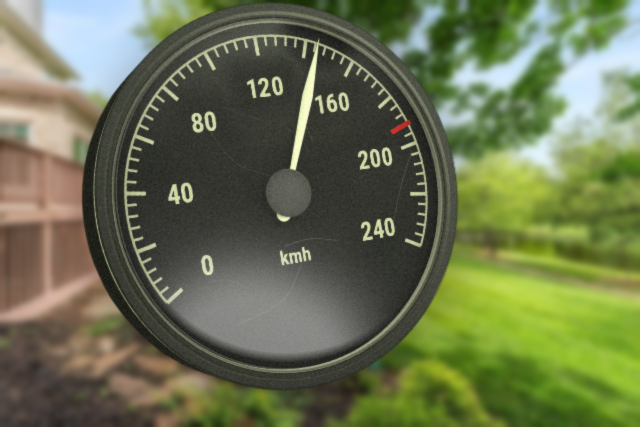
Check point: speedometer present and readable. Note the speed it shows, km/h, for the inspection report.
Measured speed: 144 km/h
